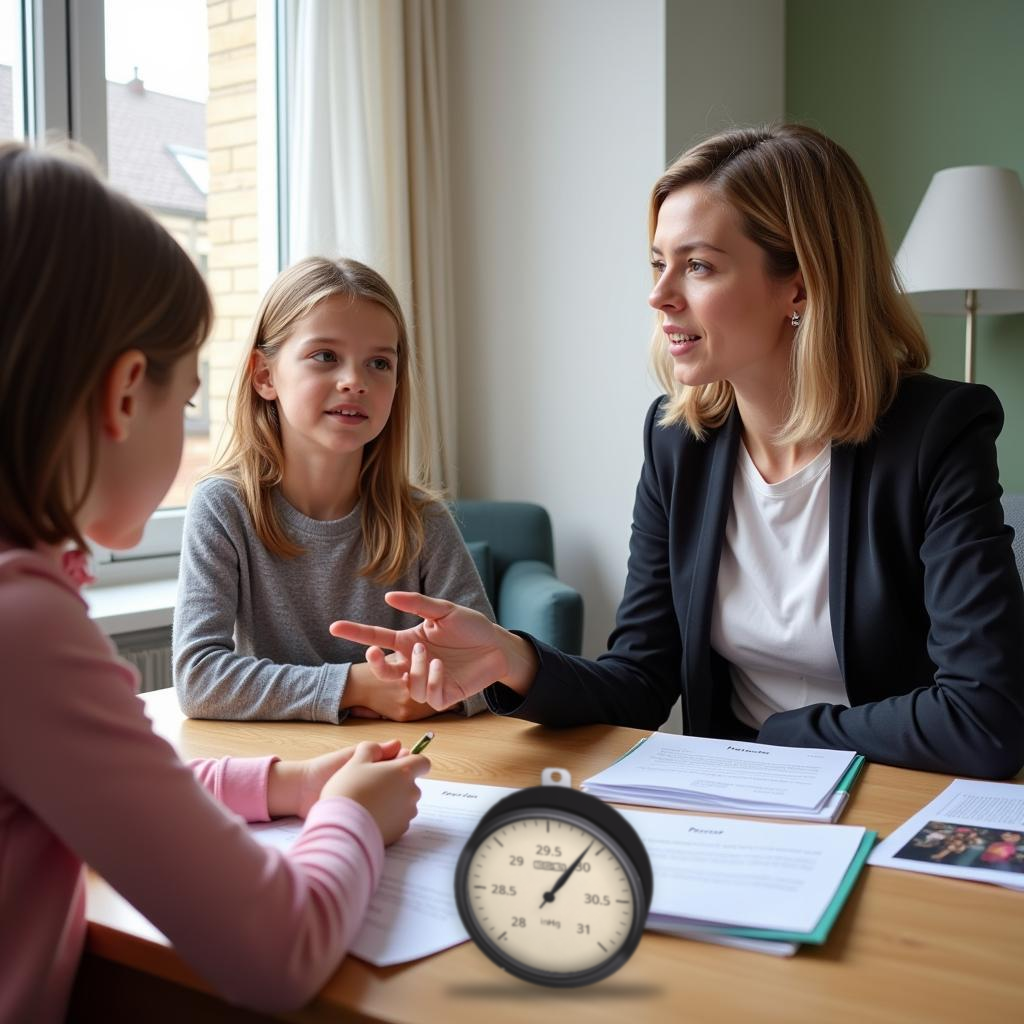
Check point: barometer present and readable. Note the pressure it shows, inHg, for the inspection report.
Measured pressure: 29.9 inHg
